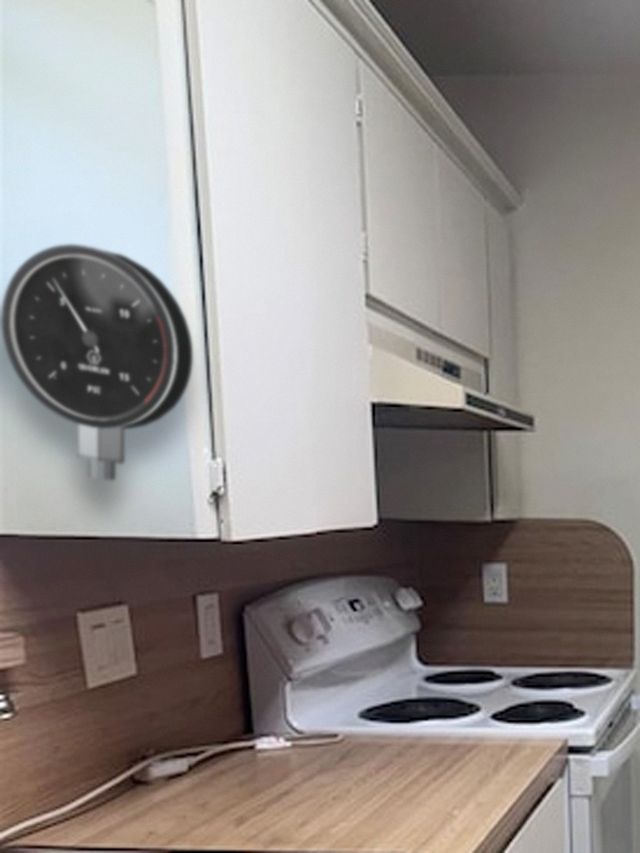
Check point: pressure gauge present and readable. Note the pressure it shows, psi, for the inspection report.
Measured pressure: 5.5 psi
